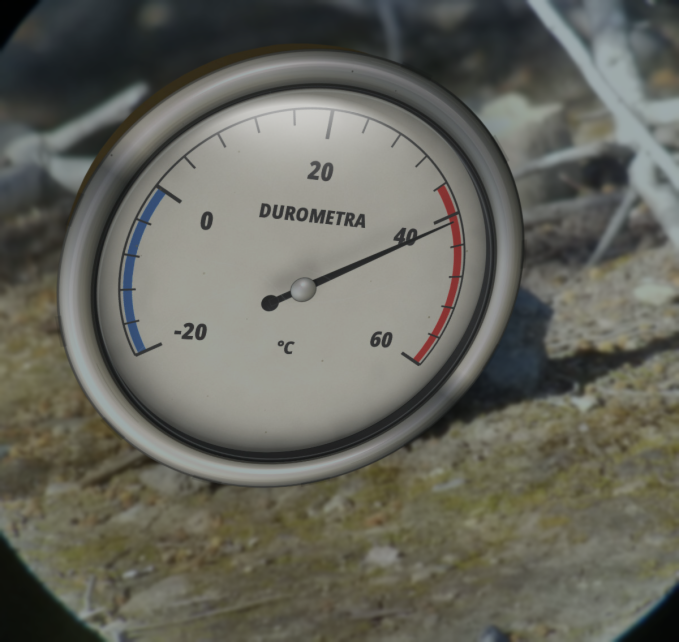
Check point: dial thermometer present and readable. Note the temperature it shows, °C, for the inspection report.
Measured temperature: 40 °C
